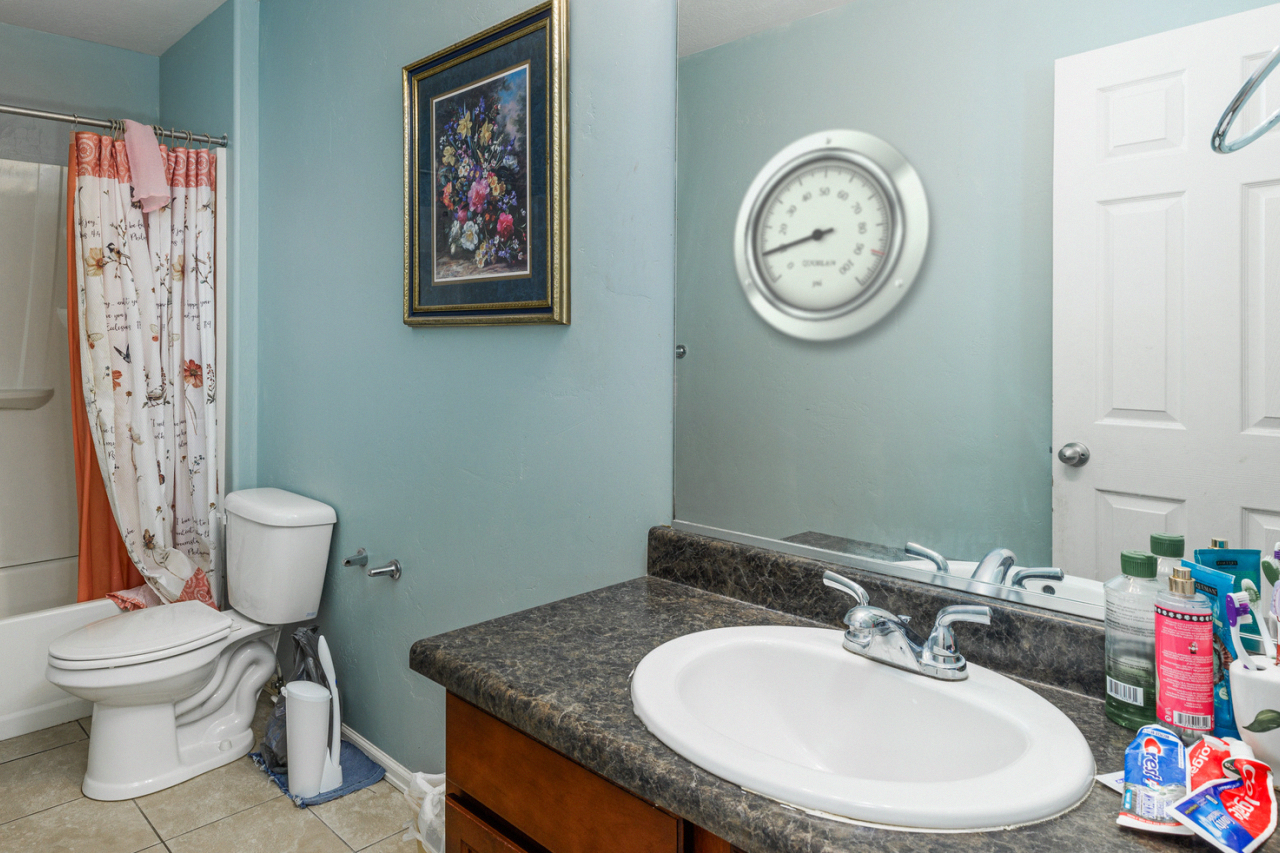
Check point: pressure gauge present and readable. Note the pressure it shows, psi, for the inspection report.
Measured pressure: 10 psi
